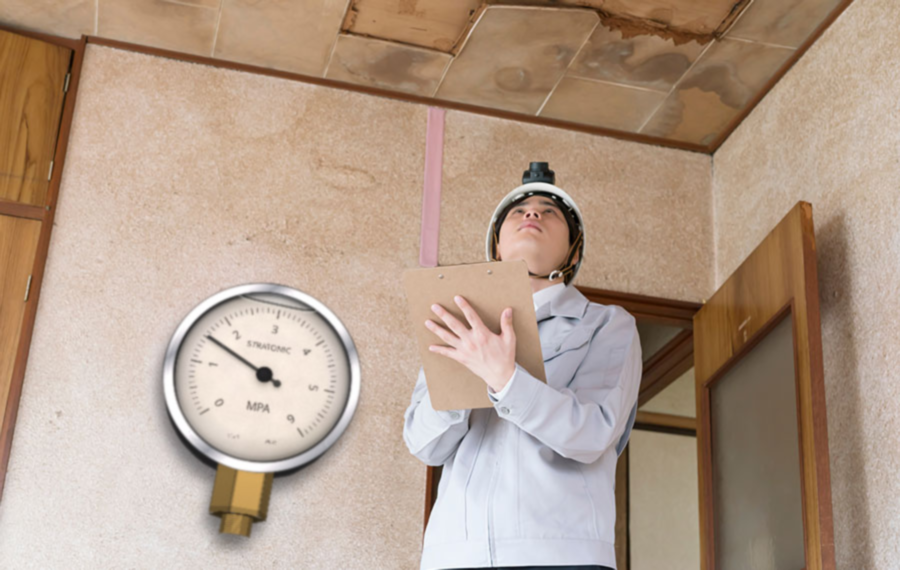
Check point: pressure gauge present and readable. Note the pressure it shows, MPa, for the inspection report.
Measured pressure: 1.5 MPa
